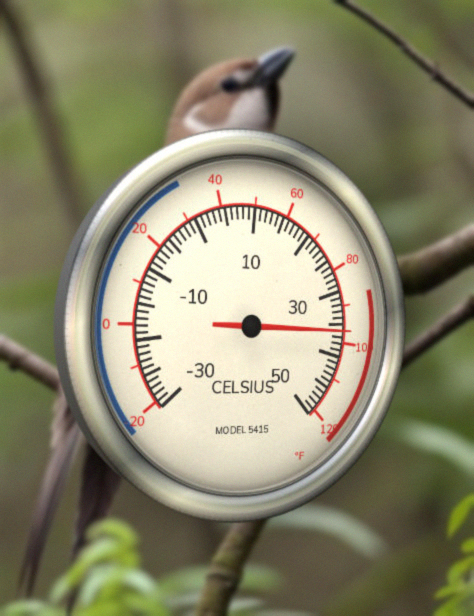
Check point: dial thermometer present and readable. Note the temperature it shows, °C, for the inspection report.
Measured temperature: 36 °C
